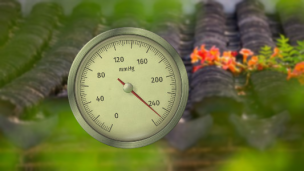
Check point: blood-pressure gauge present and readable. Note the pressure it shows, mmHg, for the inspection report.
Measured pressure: 250 mmHg
